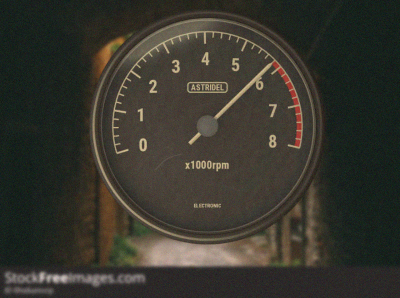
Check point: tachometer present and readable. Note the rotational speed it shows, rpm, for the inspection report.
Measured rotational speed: 5800 rpm
